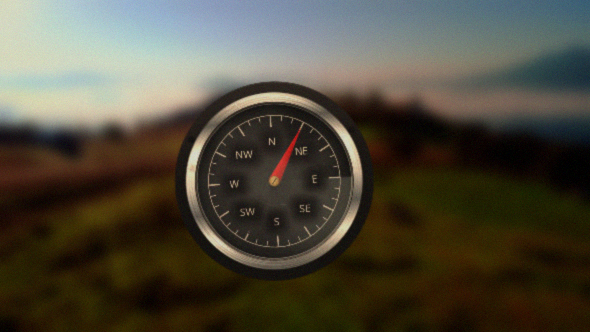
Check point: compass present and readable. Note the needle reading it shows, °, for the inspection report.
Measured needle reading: 30 °
